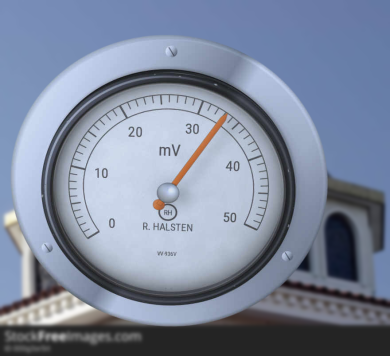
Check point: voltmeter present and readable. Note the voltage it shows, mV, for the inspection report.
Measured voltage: 33 mV
